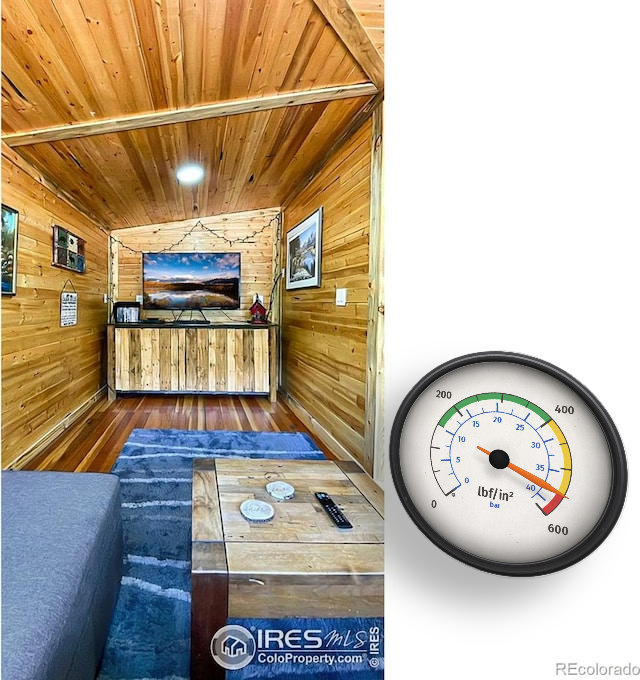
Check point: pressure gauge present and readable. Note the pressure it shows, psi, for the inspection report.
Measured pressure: 550 psi
